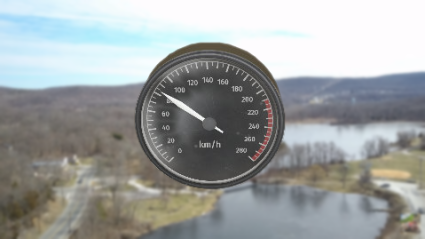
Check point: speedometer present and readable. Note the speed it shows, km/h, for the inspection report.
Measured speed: 85 km/h
